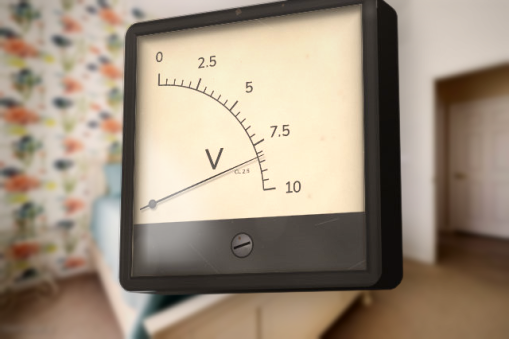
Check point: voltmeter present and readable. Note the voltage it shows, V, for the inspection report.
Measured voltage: 8.25 V
